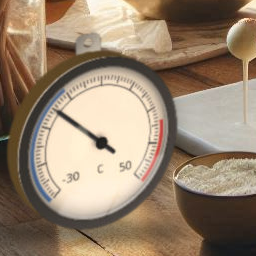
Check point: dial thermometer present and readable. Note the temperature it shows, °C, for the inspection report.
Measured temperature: -5 °C
